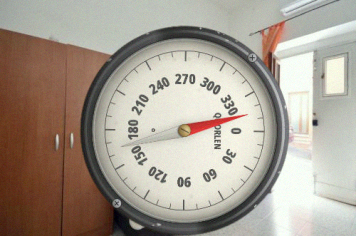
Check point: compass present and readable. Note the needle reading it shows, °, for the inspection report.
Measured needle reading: 345 °
